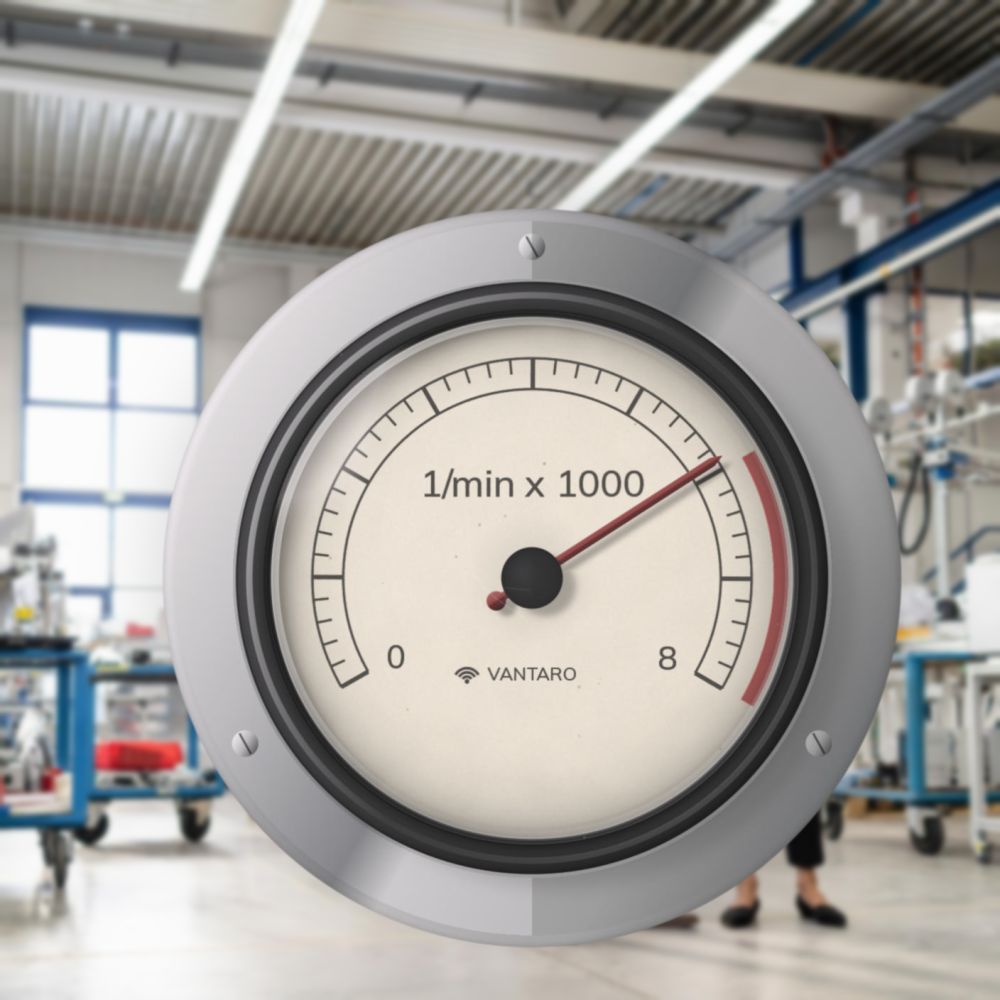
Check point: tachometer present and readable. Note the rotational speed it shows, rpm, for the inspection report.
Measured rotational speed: 5900 rpm
